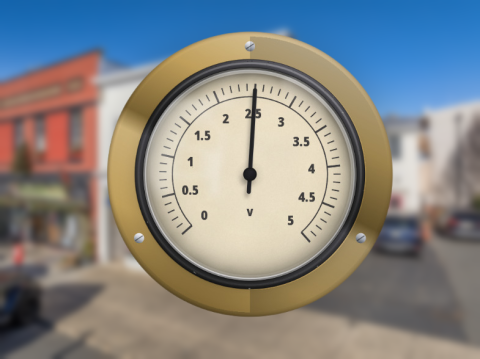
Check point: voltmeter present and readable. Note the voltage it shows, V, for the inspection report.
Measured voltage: 2.5 V
